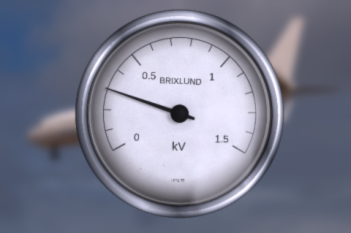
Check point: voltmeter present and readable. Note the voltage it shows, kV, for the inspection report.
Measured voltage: 0.3 kV
